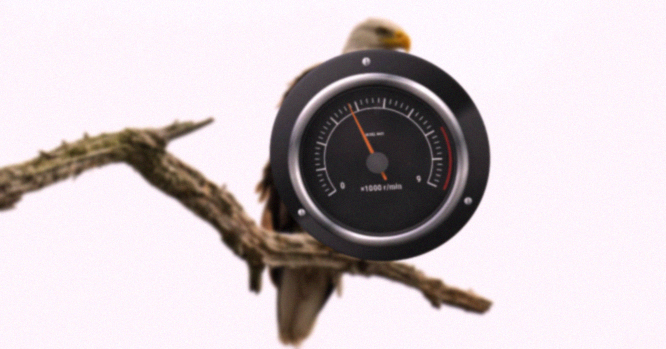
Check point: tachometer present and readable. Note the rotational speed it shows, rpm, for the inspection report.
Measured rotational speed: 3800 rpm
